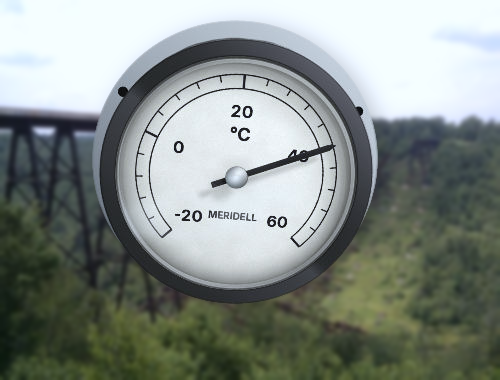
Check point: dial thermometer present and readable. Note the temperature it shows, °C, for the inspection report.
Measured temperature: 40 °C
